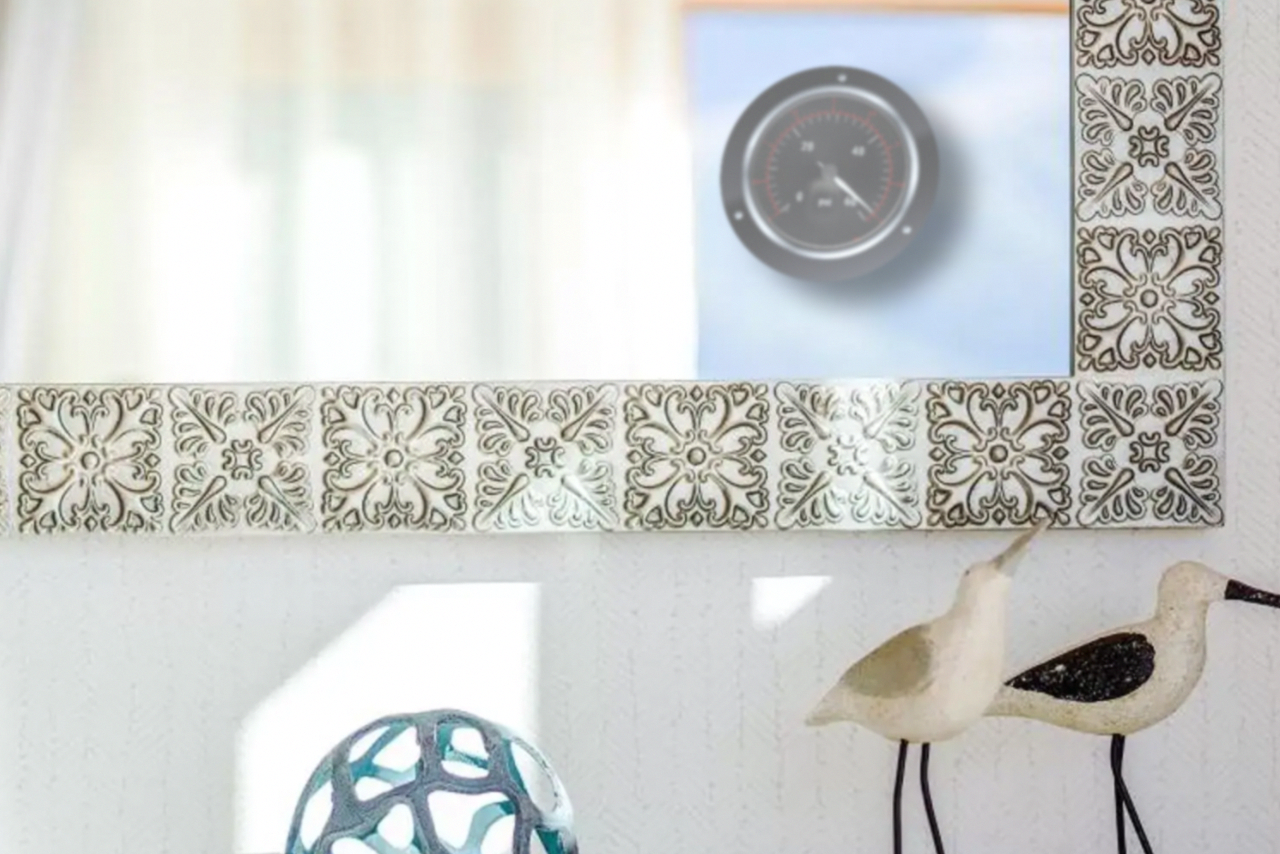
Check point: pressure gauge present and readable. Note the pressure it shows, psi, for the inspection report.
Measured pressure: 58 psi
